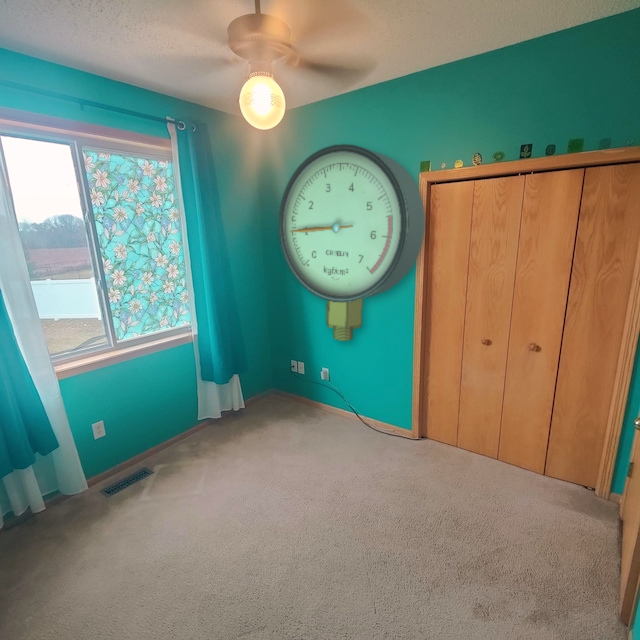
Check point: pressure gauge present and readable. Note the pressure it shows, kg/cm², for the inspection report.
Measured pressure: 1 kg/cm²
